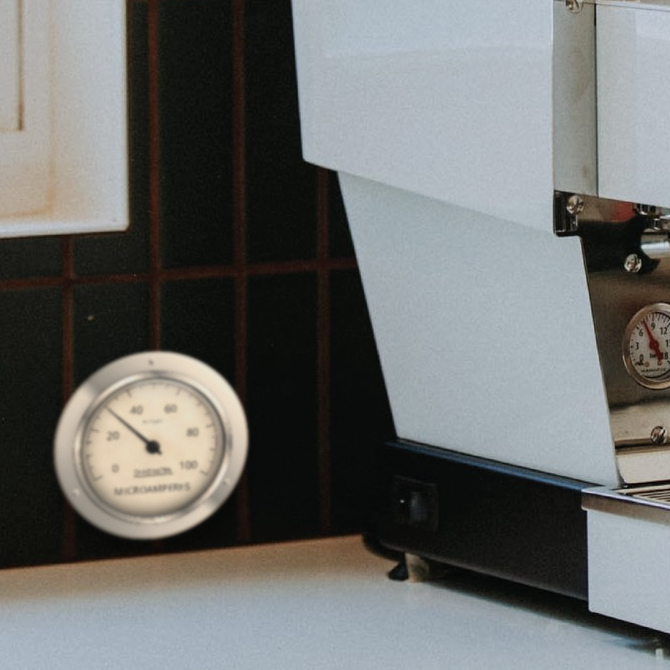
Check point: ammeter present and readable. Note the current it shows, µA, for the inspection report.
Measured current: 30 µA
